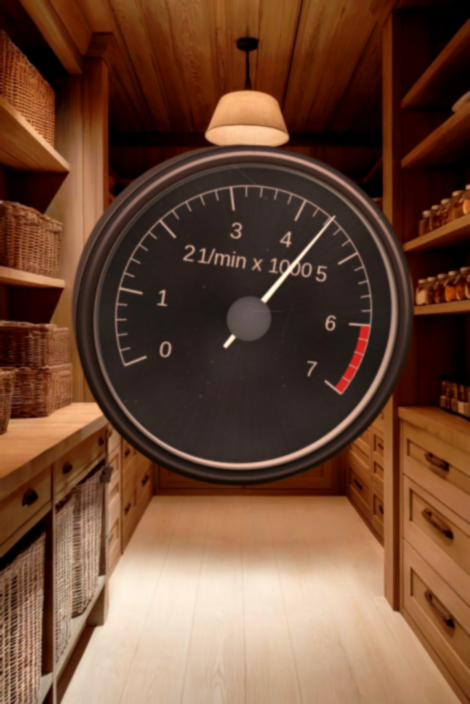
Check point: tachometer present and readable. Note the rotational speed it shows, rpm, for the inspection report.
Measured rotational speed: 4400 rpm
